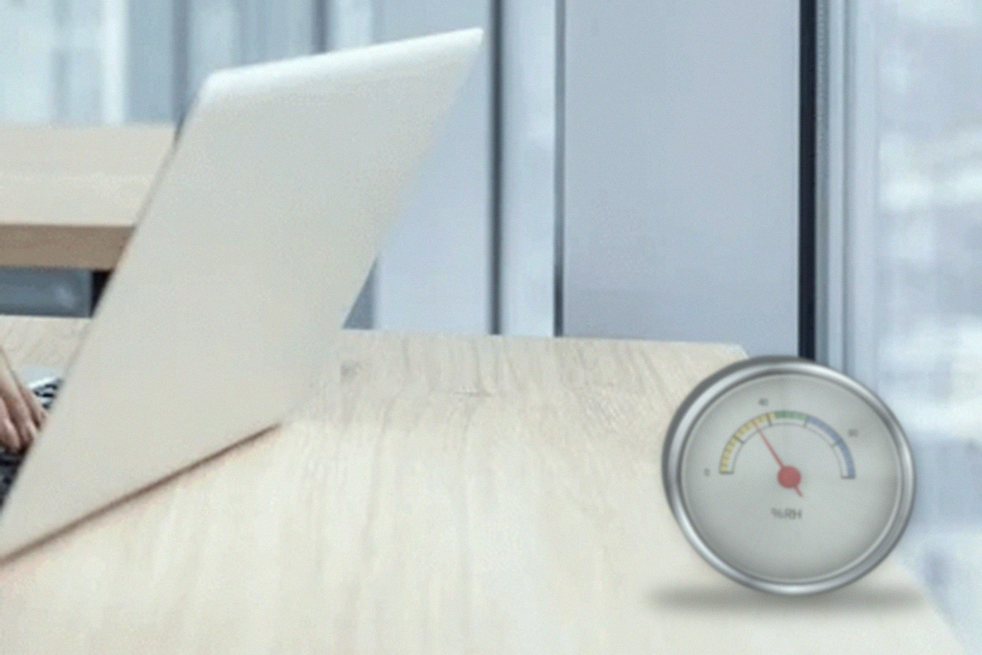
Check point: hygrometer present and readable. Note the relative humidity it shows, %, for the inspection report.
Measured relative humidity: 32 %
